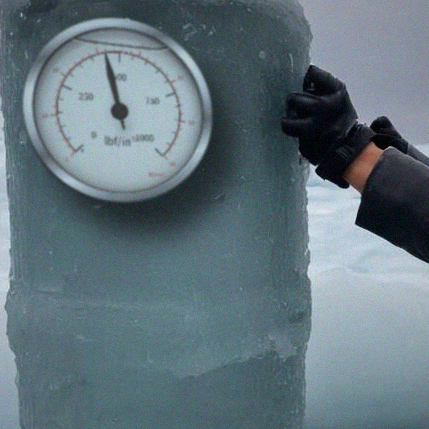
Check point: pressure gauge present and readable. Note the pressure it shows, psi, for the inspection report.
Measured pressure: 450 psi
